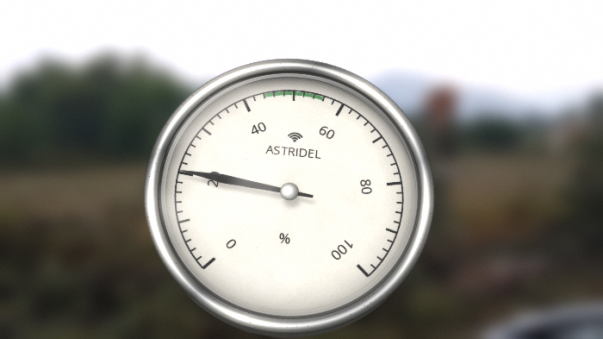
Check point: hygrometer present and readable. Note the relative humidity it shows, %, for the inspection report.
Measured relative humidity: 20 %
